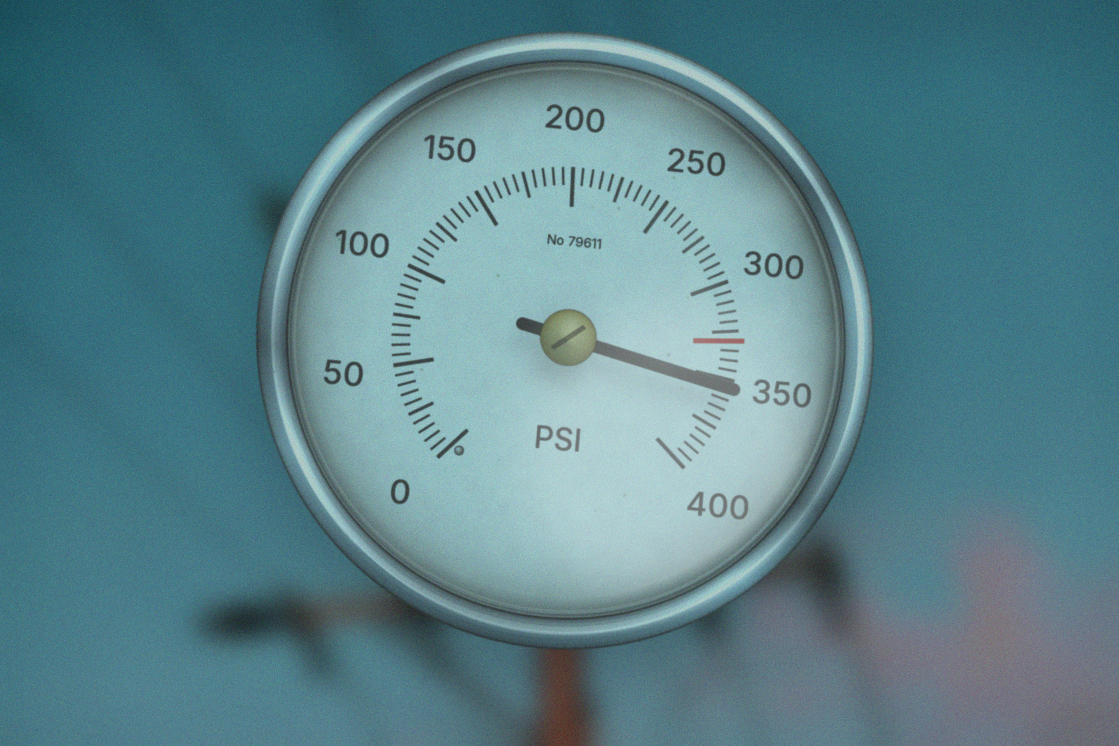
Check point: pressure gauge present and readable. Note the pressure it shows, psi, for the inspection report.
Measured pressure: 355 psi
